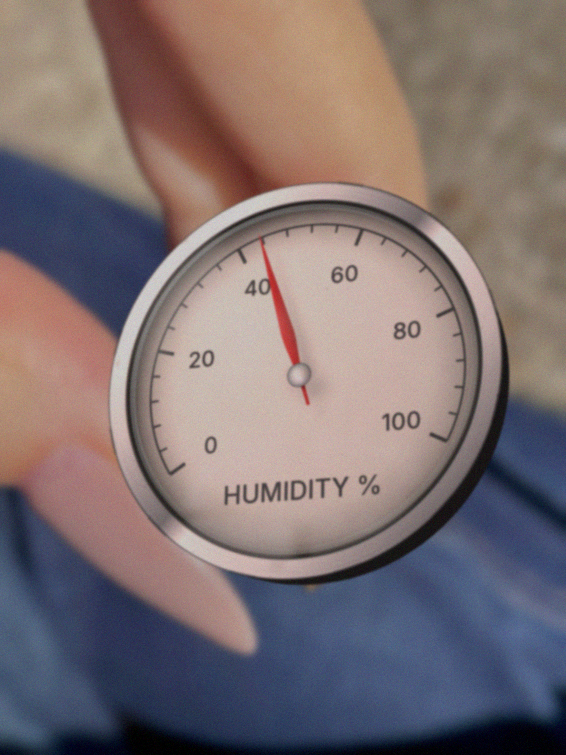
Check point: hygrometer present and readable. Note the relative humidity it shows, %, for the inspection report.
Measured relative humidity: 44 %
